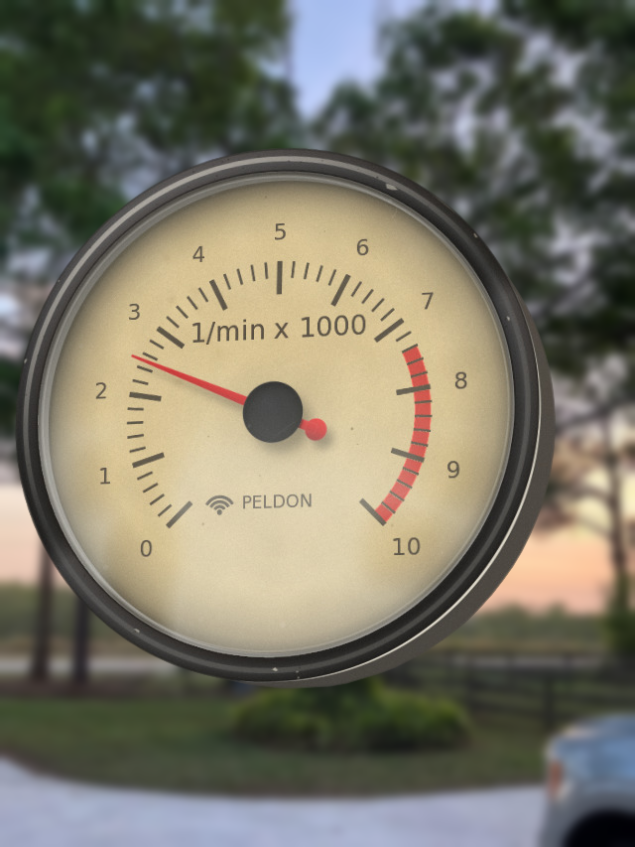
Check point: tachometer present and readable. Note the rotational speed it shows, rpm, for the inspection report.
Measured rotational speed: 2500 rpm
